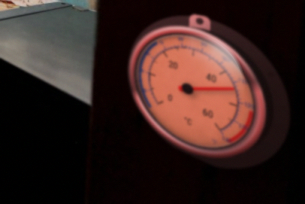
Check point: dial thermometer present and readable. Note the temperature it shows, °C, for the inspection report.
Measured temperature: 45 °C
